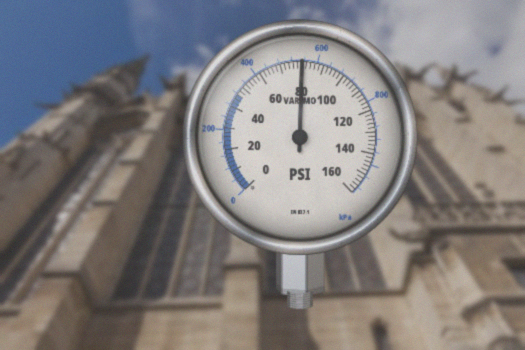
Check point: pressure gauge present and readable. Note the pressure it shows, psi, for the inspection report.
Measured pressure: 80 psi
